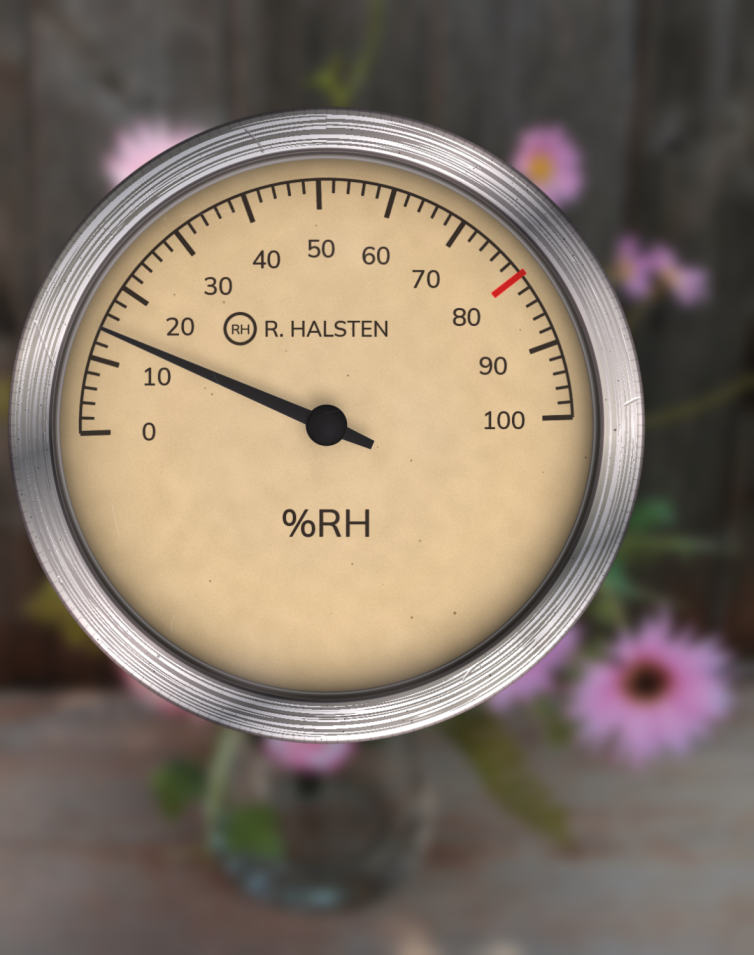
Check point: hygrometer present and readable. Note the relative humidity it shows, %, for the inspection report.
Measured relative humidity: 14 %
